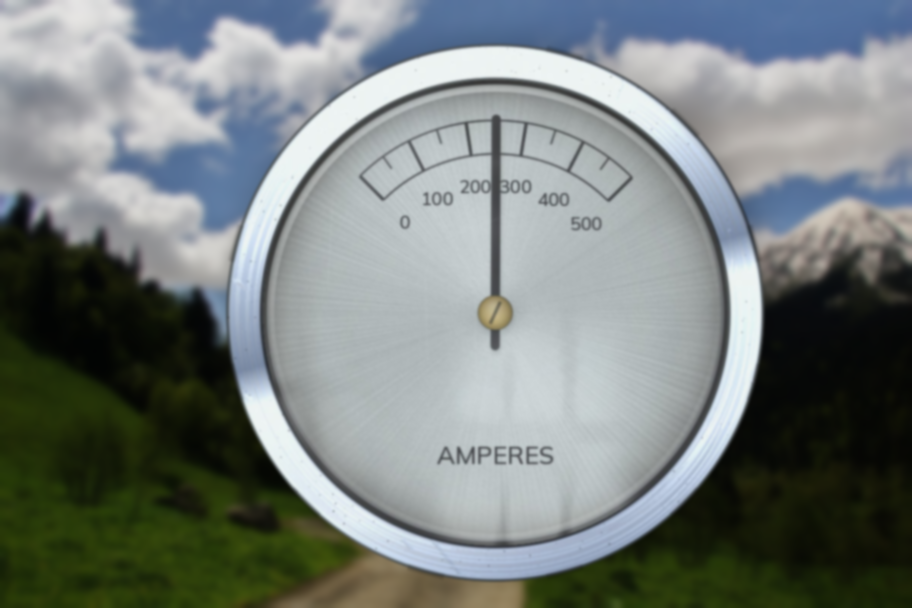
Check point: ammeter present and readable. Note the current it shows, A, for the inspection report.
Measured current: 250 A
